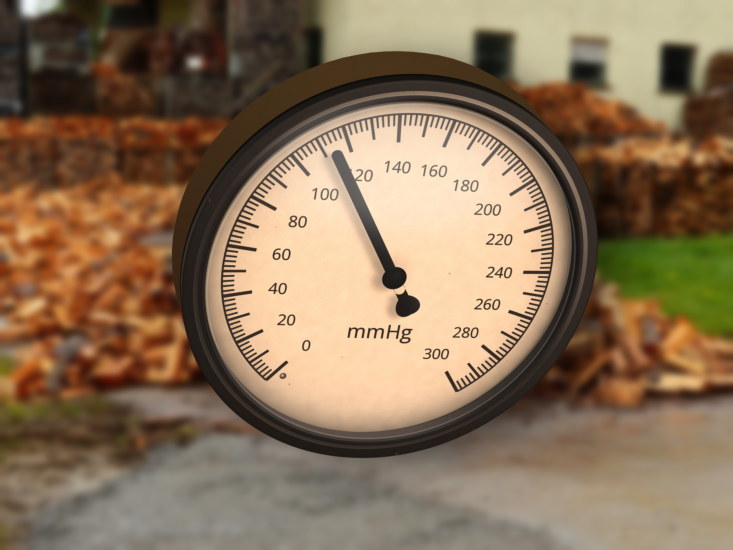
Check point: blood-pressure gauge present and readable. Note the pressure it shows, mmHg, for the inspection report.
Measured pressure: 114 mmHg
